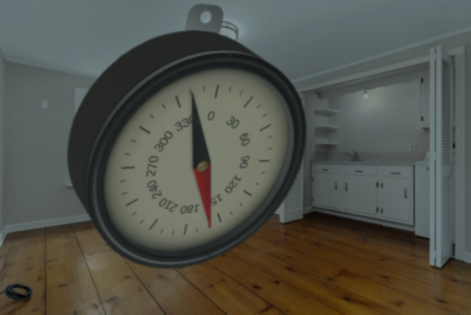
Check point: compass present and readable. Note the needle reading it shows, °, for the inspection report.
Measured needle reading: 160 °
